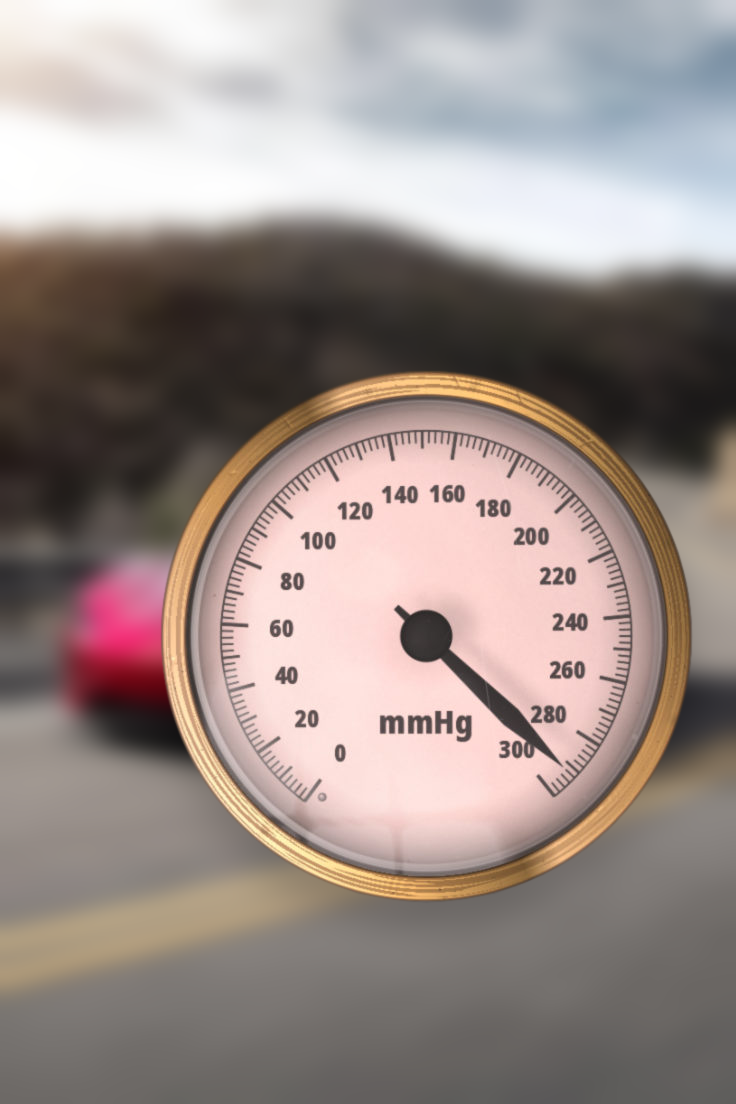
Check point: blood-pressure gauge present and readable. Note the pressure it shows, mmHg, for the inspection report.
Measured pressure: 292 mmHg
